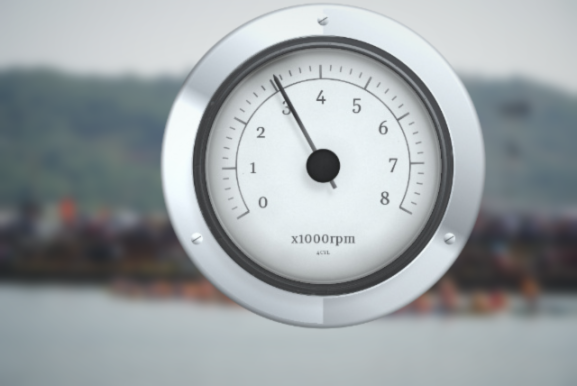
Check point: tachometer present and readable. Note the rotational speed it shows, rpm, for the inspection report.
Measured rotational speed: 3100 rpm
